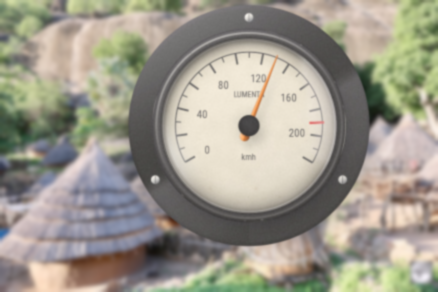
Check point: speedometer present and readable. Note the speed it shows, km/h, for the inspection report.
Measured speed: 130 km/h
